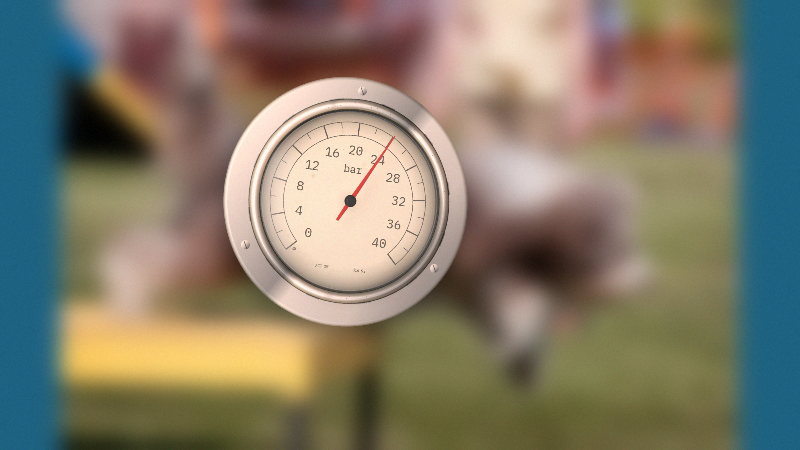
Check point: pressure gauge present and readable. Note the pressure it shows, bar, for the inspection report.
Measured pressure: 24 bar
